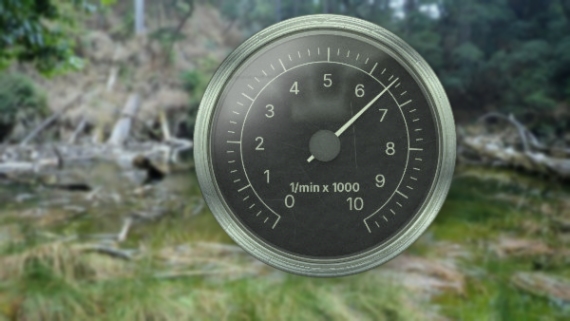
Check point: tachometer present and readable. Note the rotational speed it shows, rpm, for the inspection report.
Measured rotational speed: 6500 rpm
